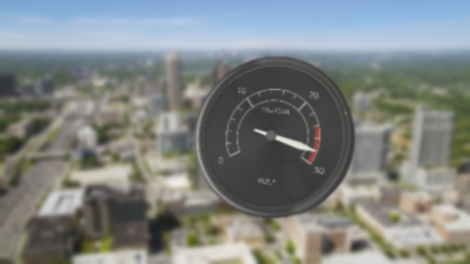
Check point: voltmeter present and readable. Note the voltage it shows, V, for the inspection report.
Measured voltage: 28 V
